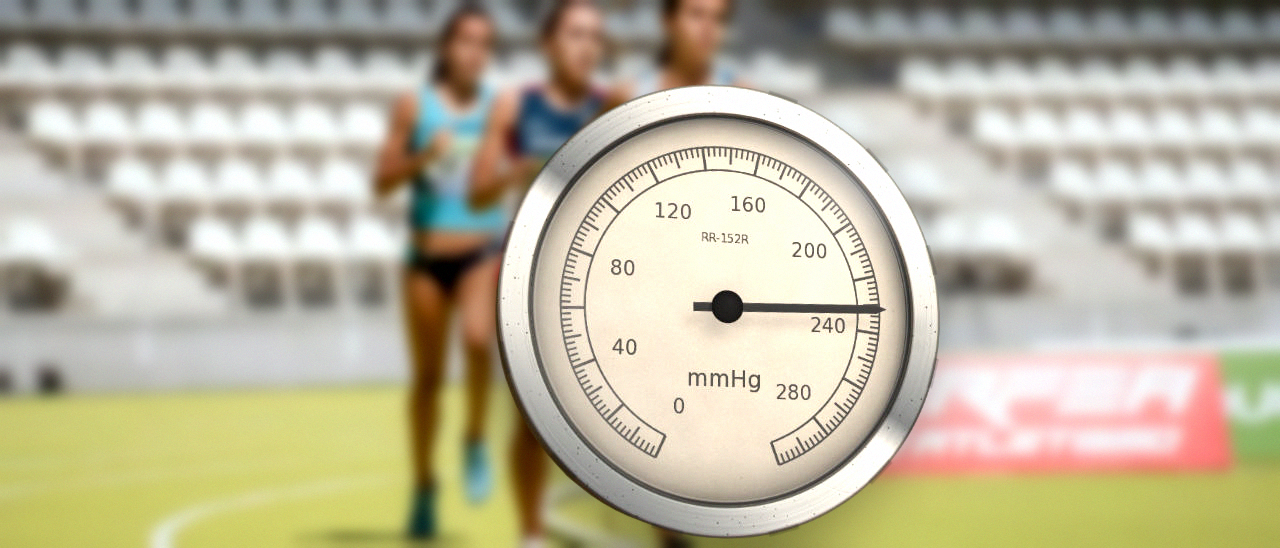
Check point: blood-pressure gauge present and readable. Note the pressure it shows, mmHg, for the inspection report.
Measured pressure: 232 mmHg
